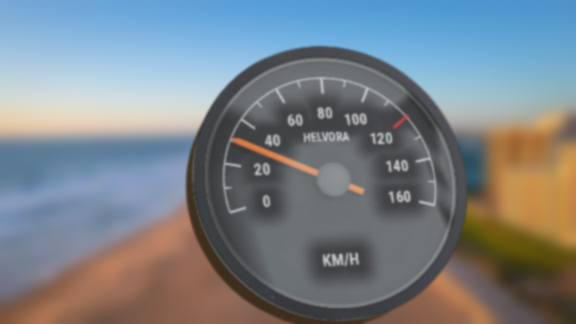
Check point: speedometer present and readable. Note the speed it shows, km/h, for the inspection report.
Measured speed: 30 km/h
